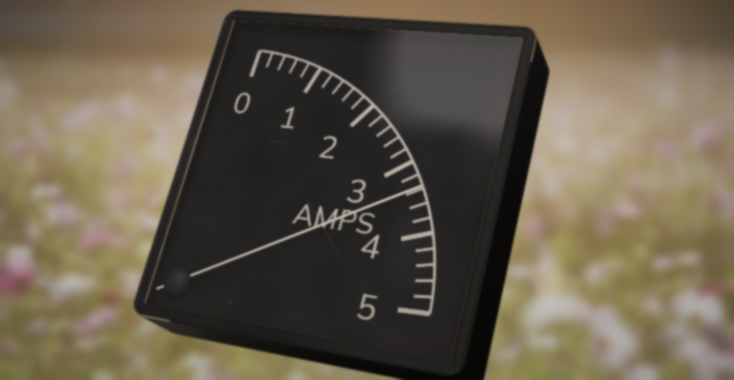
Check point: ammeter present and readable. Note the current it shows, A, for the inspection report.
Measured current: 3.4 A
